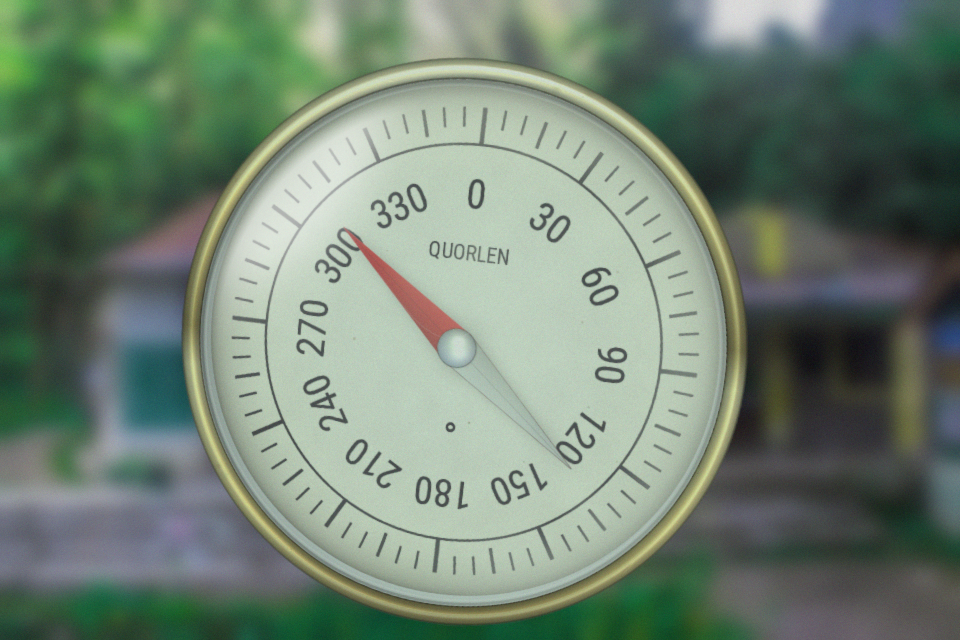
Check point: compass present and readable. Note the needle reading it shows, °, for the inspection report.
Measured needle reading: 310 °
